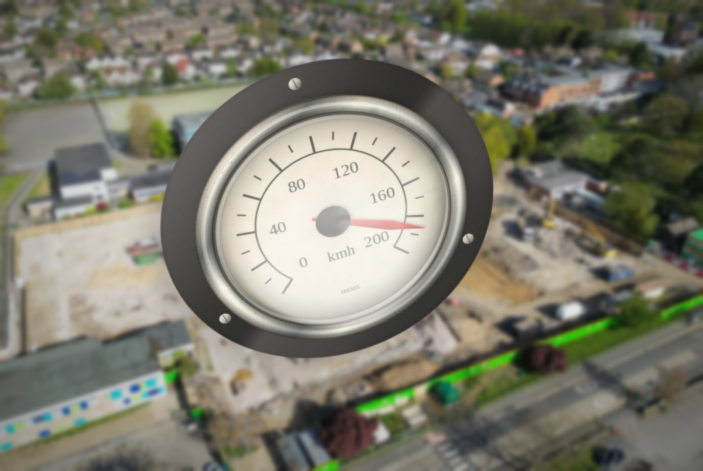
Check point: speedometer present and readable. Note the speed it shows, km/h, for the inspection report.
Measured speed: 185 km/h
